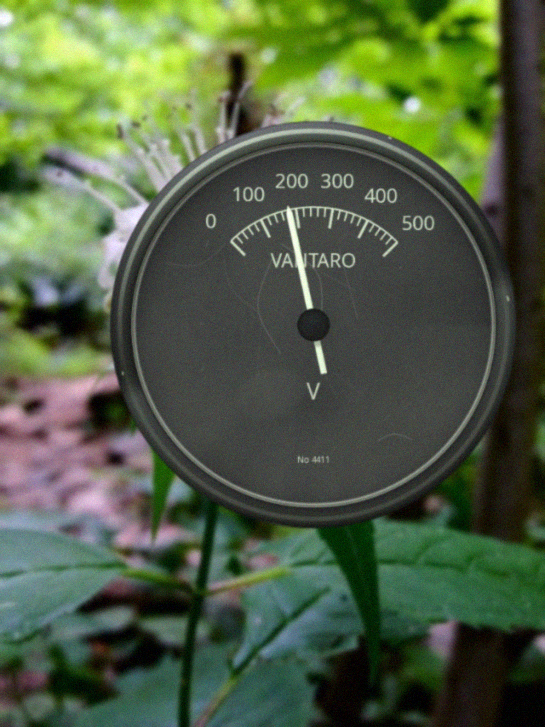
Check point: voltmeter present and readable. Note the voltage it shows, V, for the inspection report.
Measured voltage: 180 V
